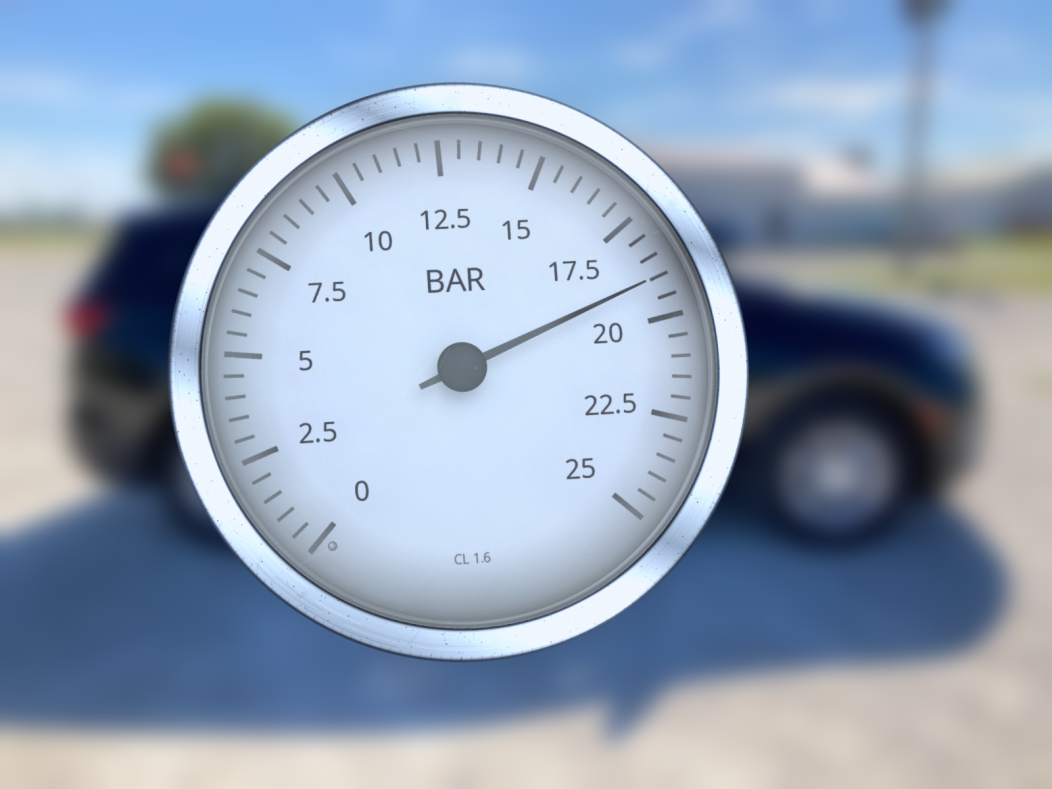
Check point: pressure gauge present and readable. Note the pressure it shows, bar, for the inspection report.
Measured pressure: 19 bar
